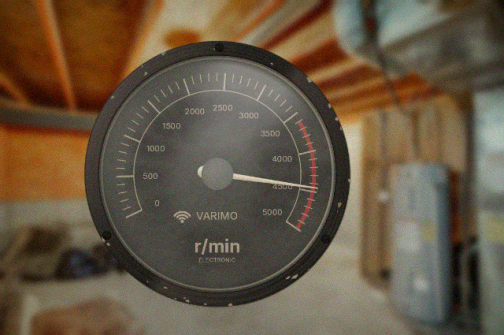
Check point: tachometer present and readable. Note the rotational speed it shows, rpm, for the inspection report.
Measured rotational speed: 4450 rpm
